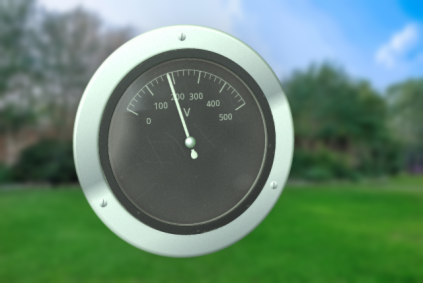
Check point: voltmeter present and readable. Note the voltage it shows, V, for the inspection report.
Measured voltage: 180 V
